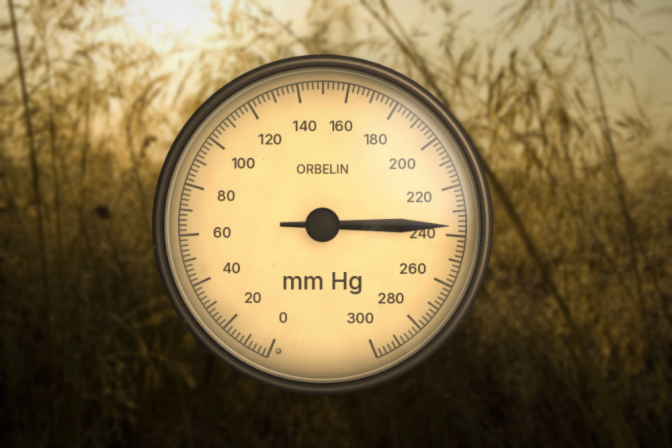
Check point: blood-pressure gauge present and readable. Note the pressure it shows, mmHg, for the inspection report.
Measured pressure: 236 mmHg
